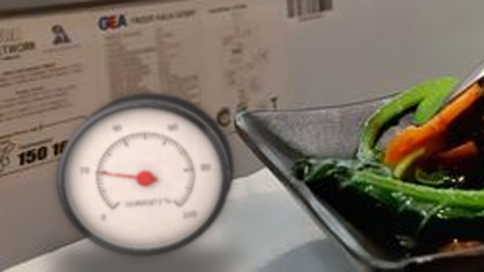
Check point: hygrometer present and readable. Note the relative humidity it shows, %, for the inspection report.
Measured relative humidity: 20 %
